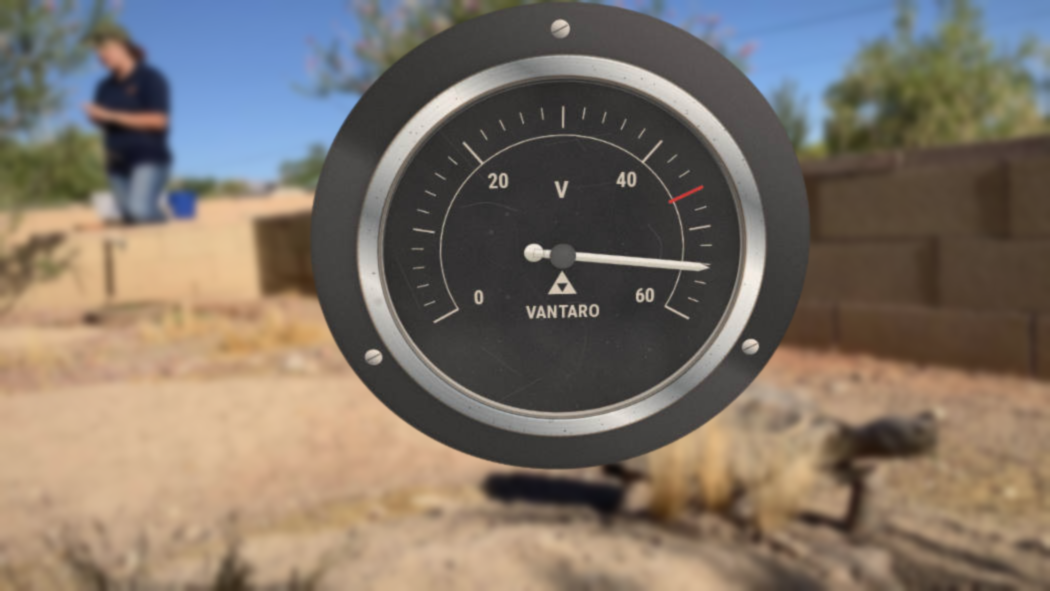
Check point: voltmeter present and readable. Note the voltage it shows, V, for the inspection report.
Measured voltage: 54 V
